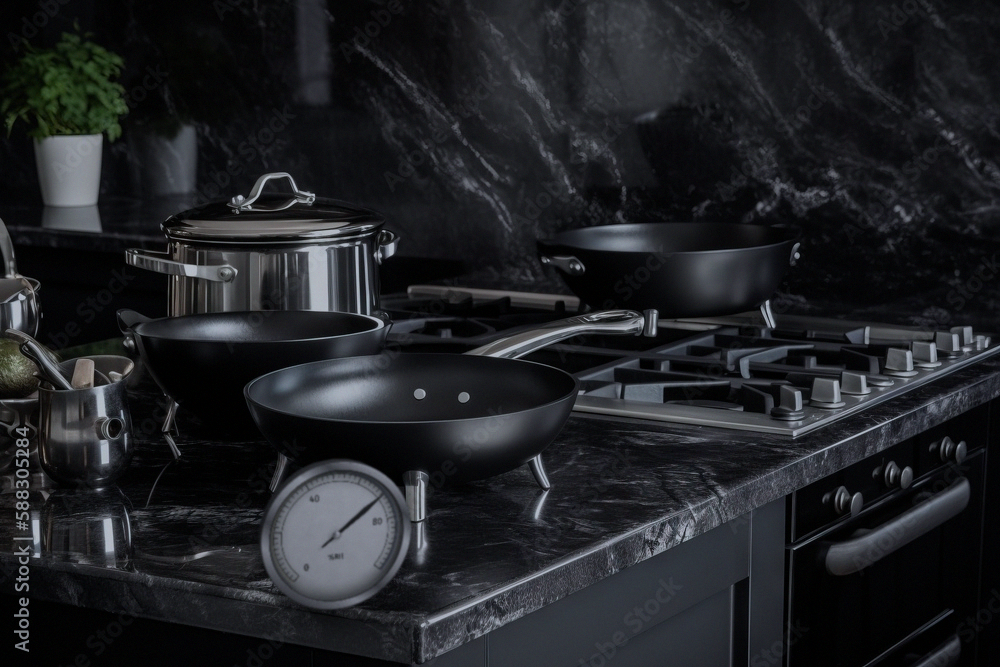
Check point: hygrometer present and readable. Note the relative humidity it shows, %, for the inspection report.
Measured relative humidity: 70 %
